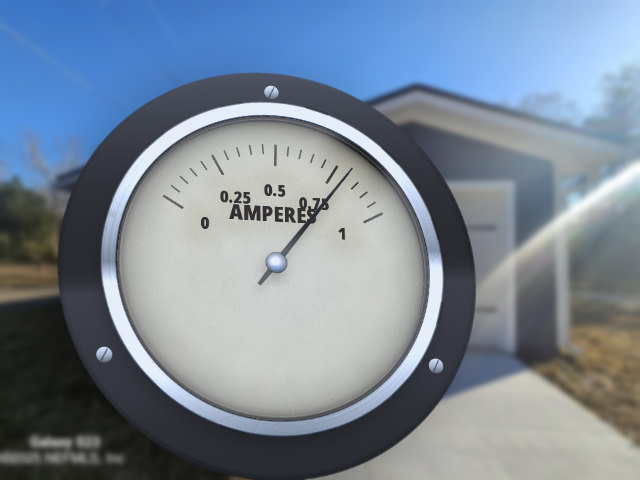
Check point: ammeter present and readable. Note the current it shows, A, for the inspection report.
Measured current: 0.8 A
